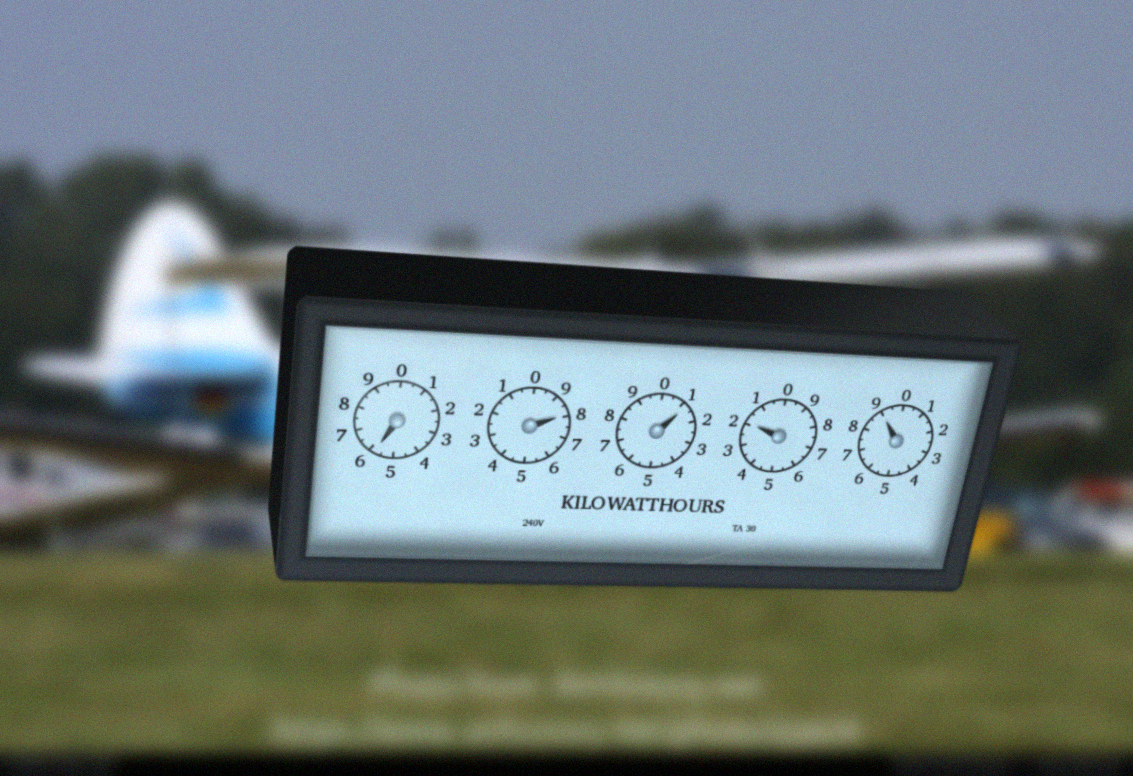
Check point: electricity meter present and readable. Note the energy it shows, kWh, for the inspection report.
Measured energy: 58119 kWh
